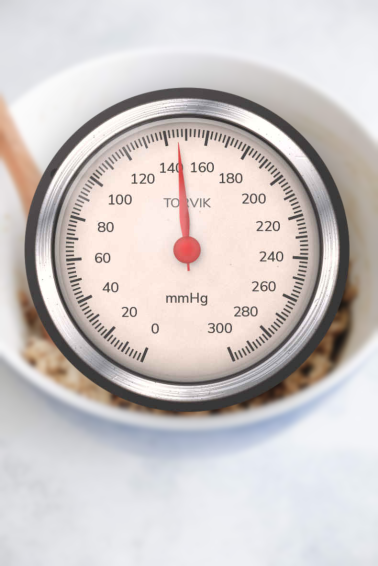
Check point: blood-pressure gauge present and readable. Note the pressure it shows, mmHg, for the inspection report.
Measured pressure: 146 mmHg
